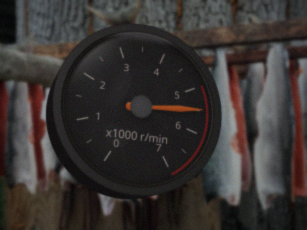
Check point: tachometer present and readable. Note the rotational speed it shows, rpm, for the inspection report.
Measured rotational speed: 5500 rpm
